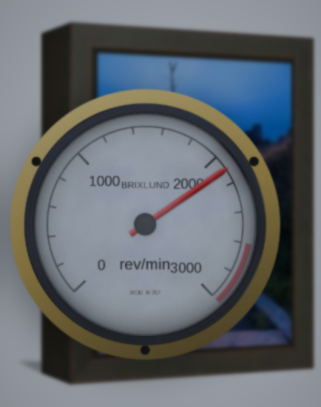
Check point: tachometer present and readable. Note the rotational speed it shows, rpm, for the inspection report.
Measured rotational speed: 2100 rpm
